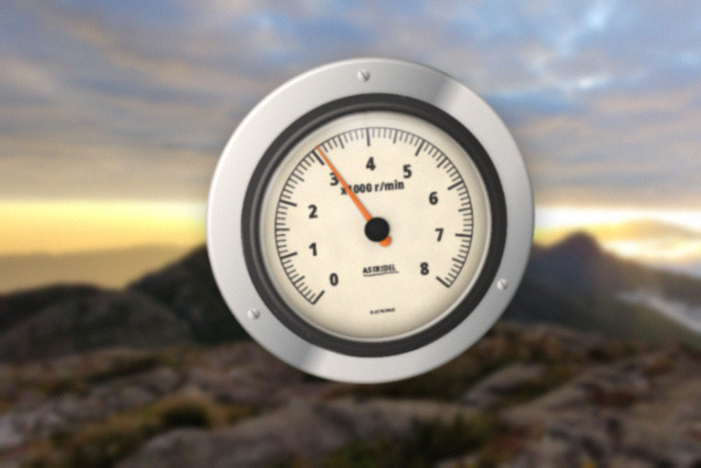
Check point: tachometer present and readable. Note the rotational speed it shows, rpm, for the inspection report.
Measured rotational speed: 3100 rpm
